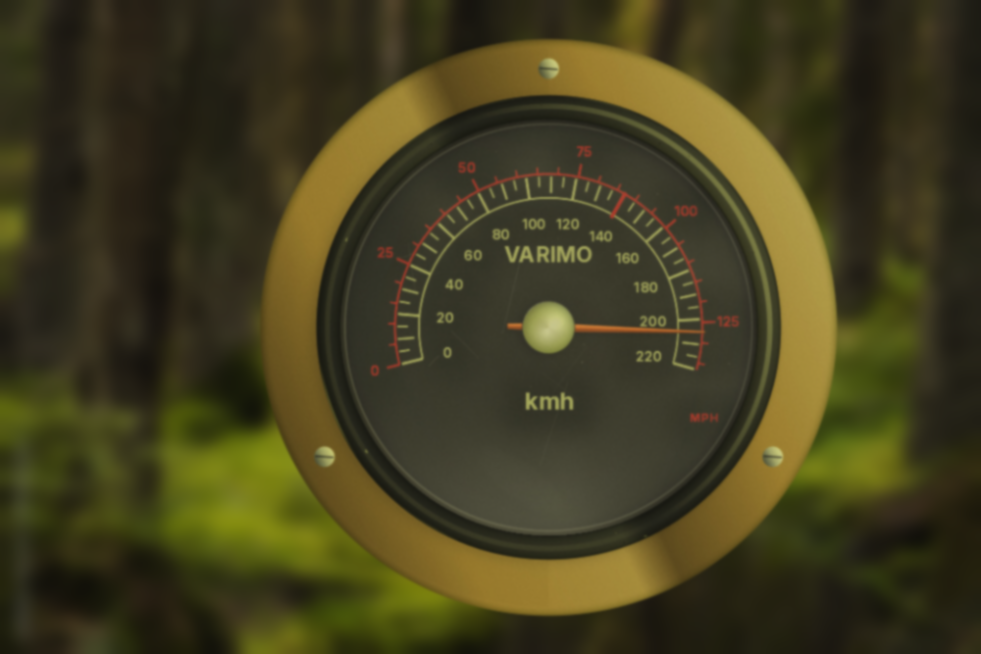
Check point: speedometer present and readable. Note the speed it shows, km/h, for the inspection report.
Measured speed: 205 km/h
